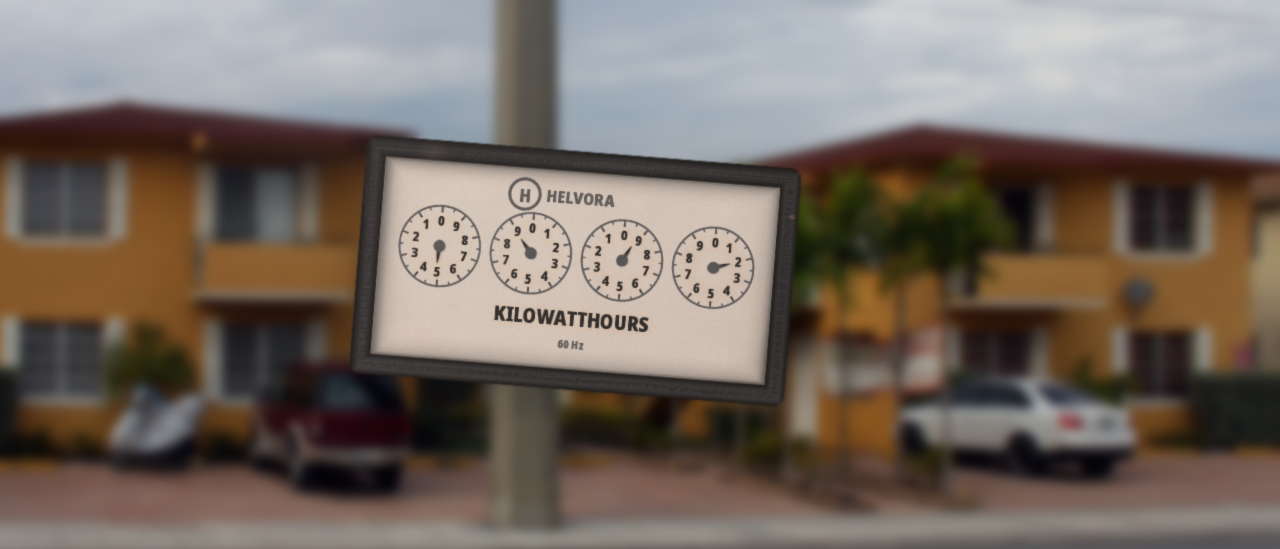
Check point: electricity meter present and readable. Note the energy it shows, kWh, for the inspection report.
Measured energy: 4892 kWh
